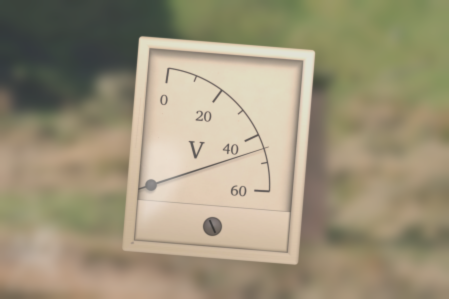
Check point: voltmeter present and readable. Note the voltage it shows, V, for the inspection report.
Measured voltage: 45 V
